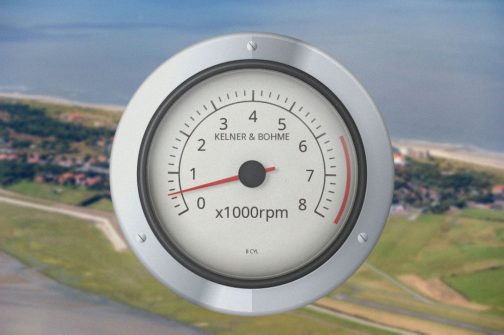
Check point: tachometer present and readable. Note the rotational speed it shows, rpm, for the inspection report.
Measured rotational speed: 500 rpm
